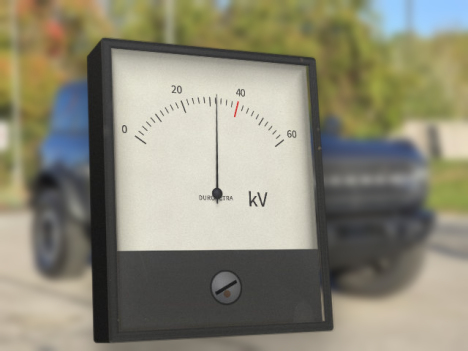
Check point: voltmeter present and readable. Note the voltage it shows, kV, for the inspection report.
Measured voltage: 32 kV
